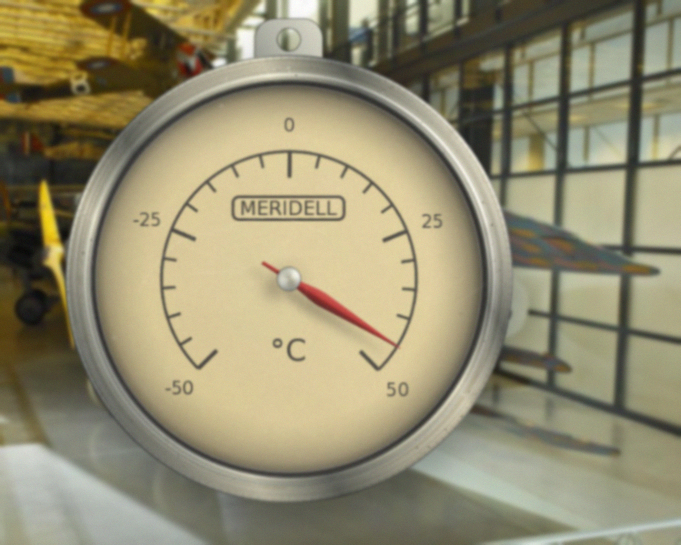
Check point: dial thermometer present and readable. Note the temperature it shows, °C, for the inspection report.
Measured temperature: 45 °C
